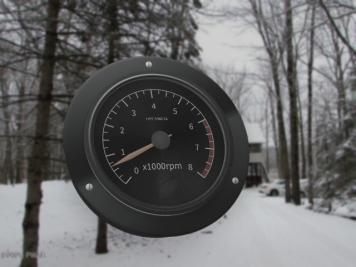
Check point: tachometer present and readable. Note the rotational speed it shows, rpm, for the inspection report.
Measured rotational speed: 625 rpm
